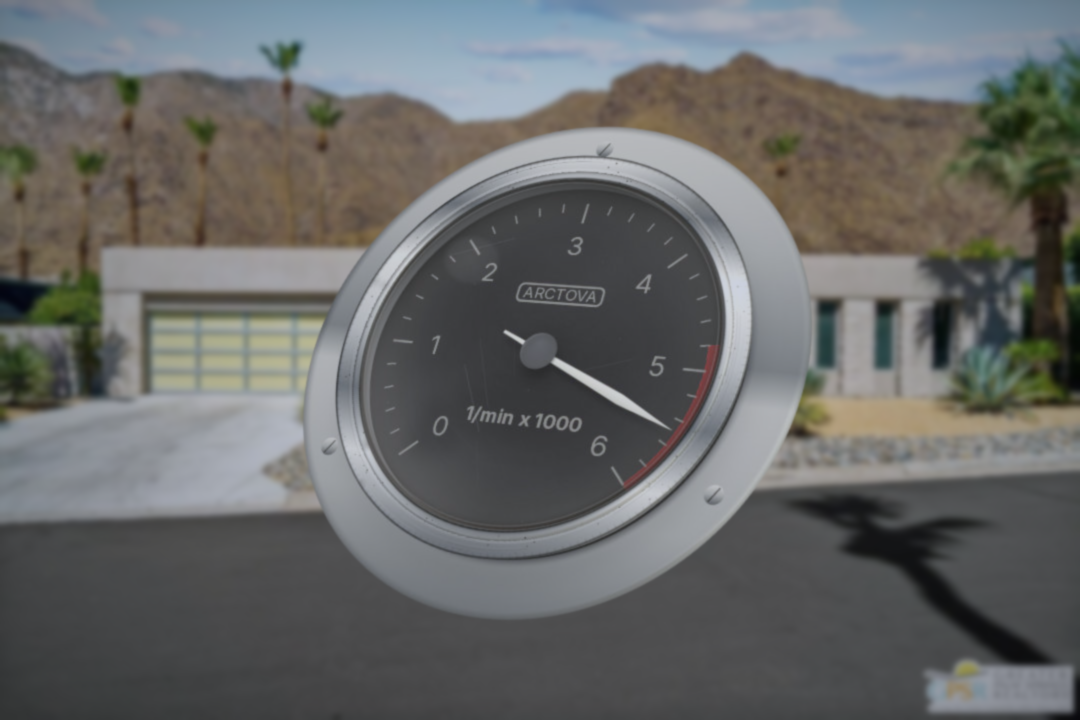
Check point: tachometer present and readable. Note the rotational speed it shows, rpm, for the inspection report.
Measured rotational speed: 5500 rpm
